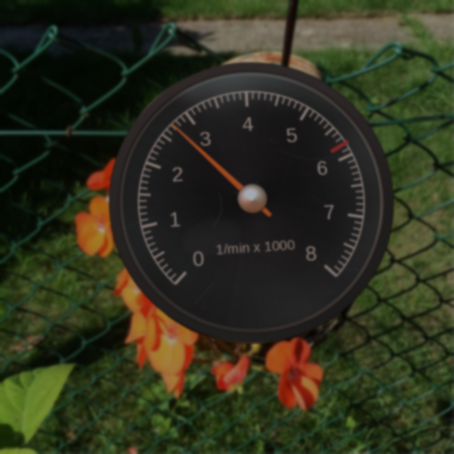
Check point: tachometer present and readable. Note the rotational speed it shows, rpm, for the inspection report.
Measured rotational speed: 2700 rpm
